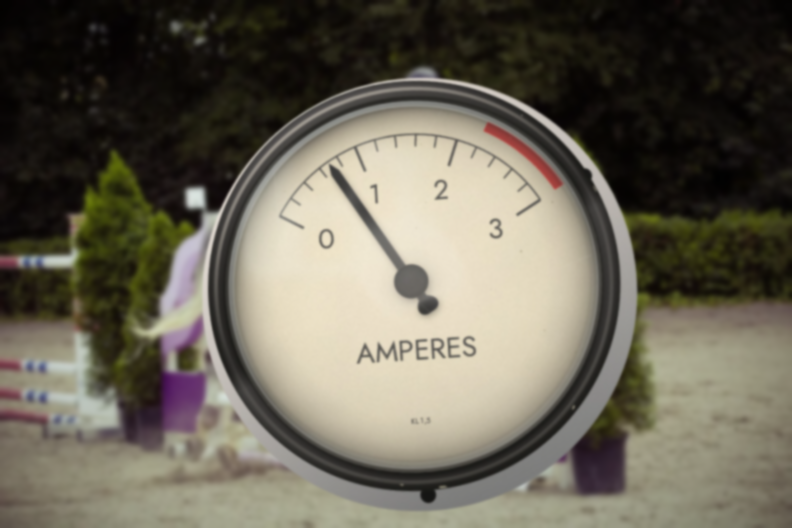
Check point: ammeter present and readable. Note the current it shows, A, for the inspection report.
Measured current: 0.7 A
